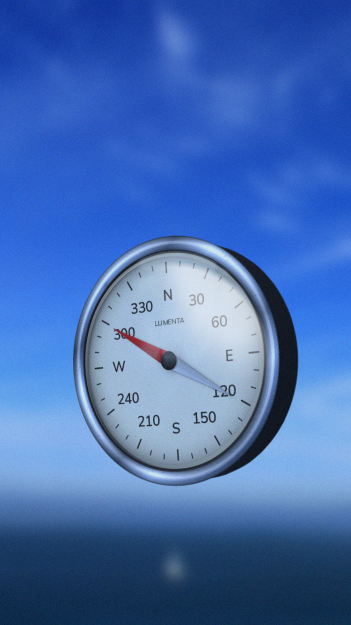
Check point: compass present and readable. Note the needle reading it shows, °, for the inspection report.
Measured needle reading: 300 °
